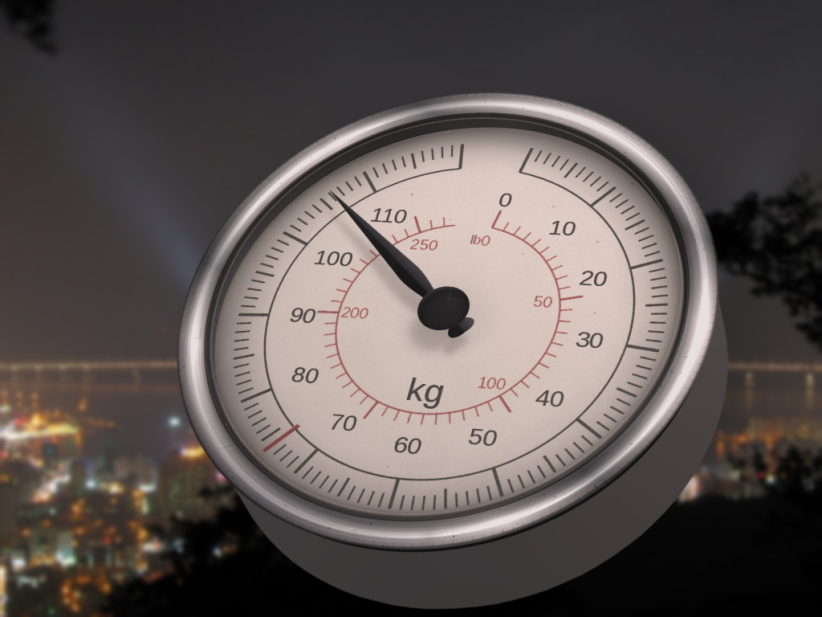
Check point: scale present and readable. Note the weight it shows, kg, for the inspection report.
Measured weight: 106 kg
